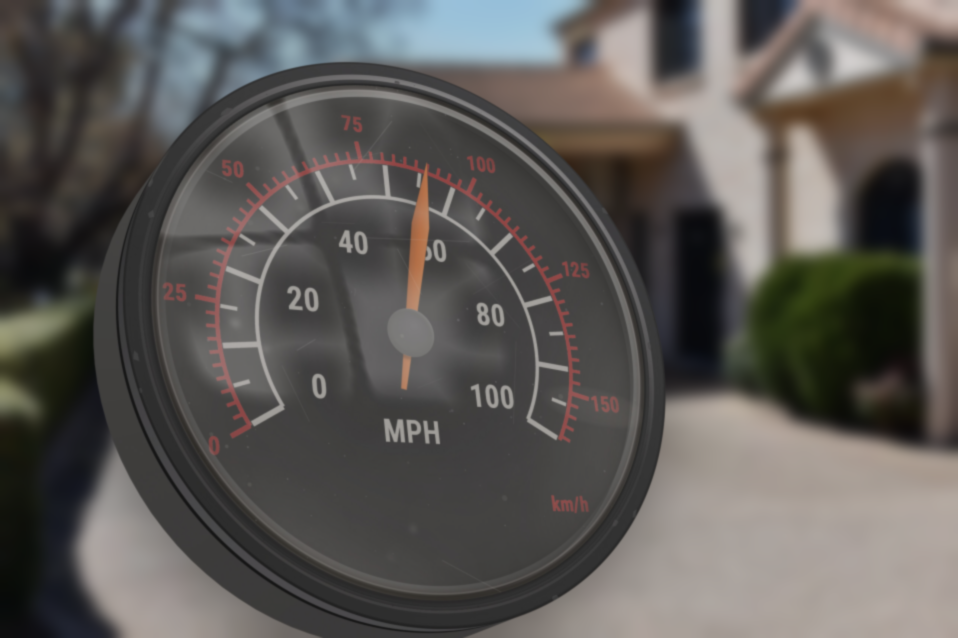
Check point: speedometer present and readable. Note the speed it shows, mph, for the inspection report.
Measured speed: 55 mph
